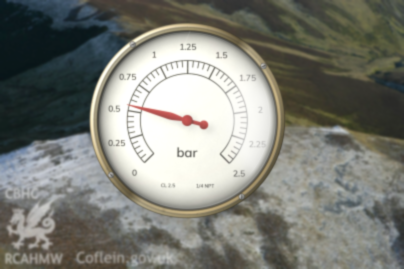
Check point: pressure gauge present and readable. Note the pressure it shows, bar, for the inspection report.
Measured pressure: 0.55 bar
